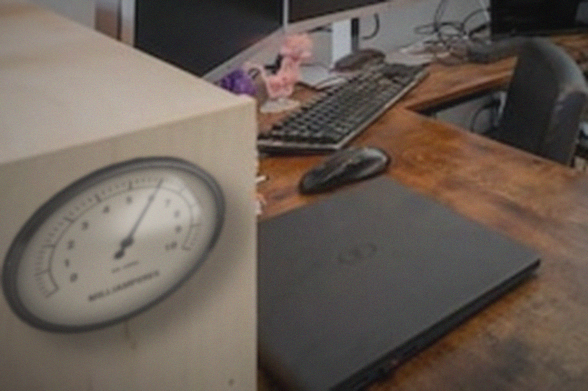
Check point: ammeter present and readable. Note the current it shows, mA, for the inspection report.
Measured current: 6 mA
